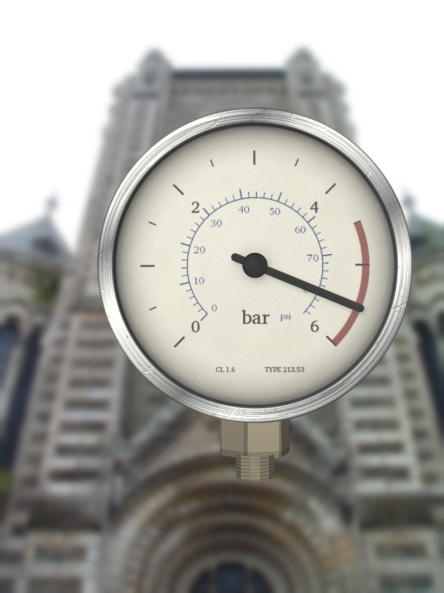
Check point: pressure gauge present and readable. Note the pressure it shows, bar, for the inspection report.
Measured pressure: 5.5 bar
